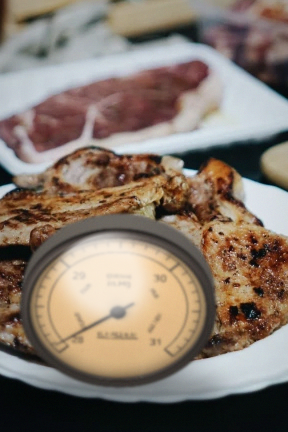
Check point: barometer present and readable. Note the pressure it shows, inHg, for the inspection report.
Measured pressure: 28.1 inHg
